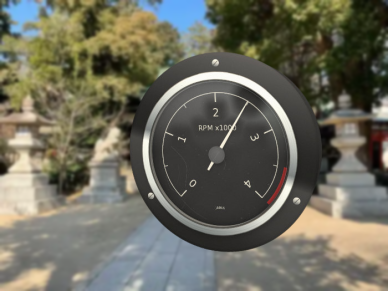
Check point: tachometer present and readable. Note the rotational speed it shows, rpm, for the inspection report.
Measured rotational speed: 2500 rpm
